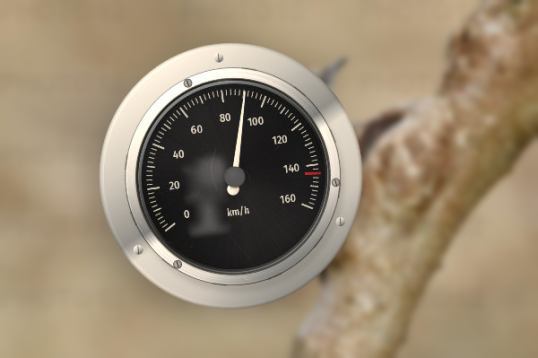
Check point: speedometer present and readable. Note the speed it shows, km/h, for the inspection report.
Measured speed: 90 km/h
